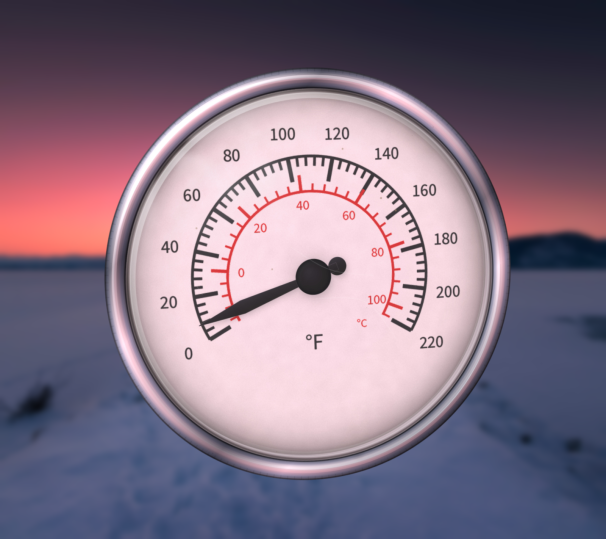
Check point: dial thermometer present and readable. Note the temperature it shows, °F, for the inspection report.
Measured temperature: 8 °F
